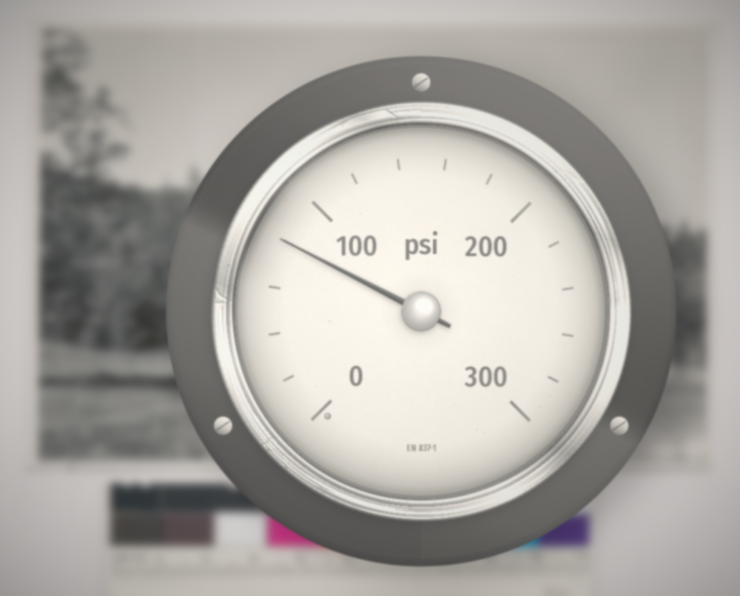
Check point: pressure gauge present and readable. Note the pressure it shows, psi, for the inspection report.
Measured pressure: 80 psi
